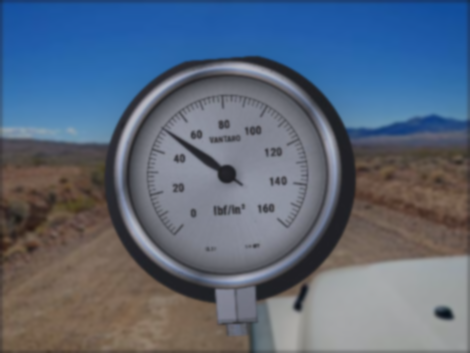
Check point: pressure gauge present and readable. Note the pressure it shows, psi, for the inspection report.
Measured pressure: 50 psi
